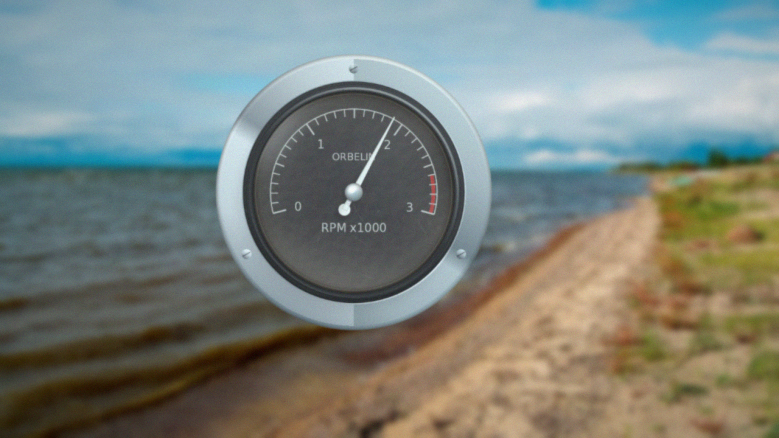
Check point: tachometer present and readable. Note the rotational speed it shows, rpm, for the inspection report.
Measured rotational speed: 1900 rpm
